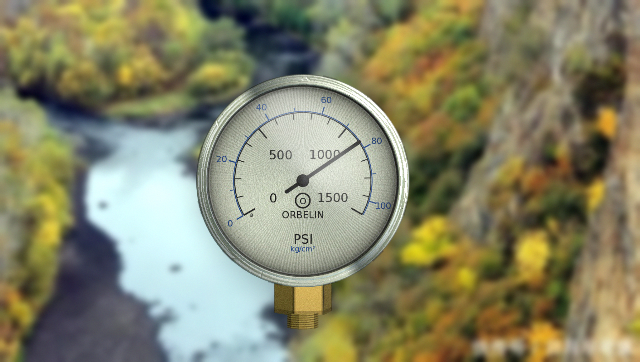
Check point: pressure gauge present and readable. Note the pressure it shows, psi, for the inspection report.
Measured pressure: 1100 psi
